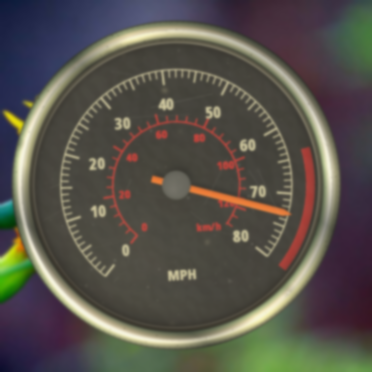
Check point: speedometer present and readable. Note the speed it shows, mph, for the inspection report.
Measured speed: 73 mph
